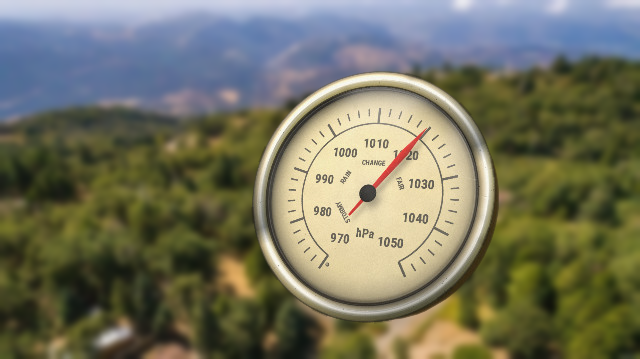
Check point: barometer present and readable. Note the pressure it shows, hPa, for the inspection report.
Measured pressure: 1020 hPa
